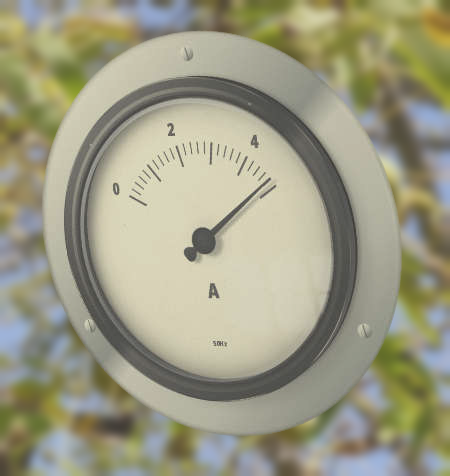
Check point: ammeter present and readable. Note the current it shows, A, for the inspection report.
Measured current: 4.8 A
